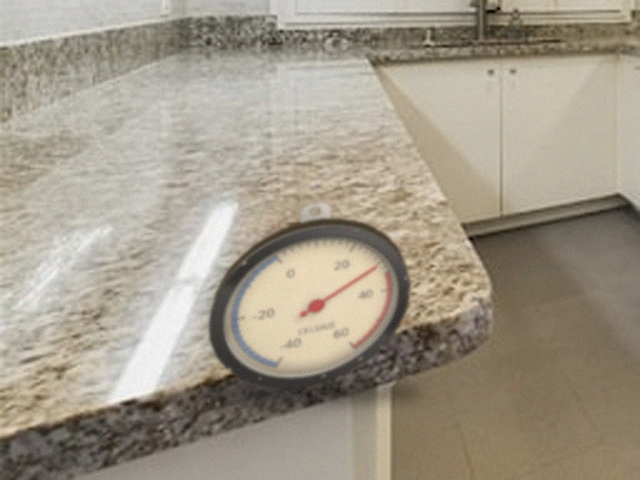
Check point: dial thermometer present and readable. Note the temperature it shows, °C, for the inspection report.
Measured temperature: 30 °C
